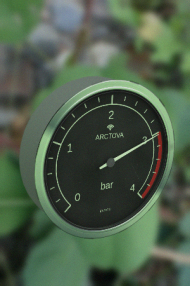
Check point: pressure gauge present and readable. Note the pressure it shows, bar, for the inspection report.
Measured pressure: 3 bar
